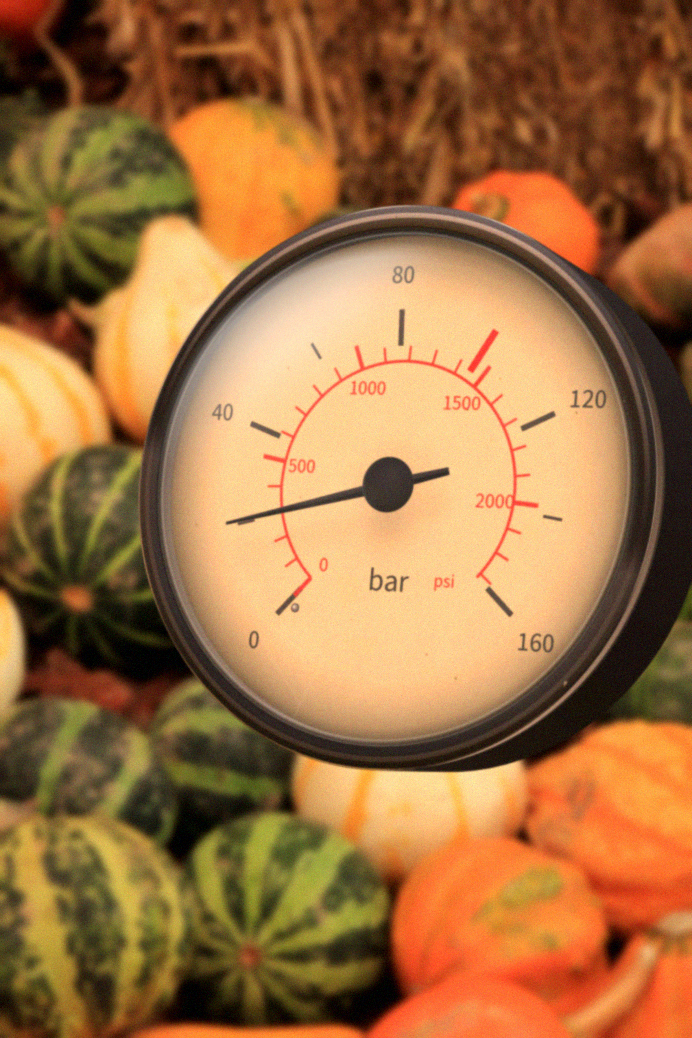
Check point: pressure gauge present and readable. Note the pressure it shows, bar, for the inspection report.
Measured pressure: 20 bar
